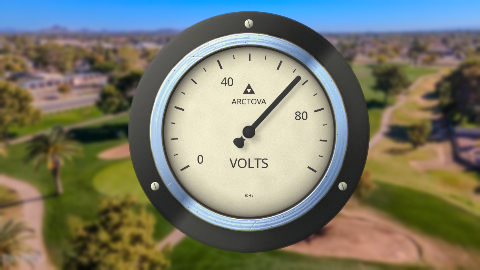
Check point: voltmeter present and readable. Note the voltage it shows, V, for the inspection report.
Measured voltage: 67.5 V
